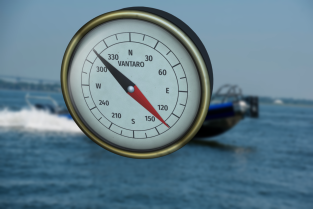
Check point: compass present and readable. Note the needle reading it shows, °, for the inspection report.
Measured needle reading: 135 °
